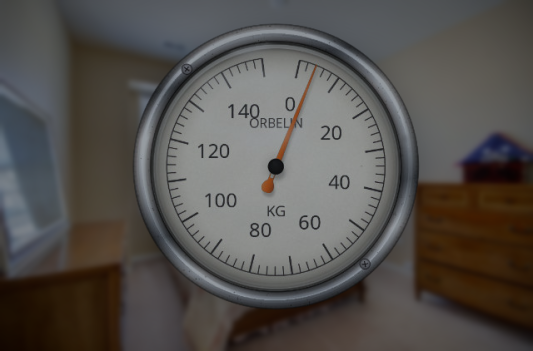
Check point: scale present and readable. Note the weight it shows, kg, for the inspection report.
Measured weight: 4 kg
